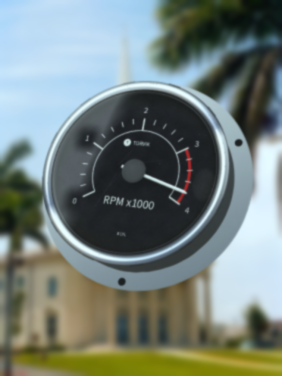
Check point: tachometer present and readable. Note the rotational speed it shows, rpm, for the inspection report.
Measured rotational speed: 3800 rpm
